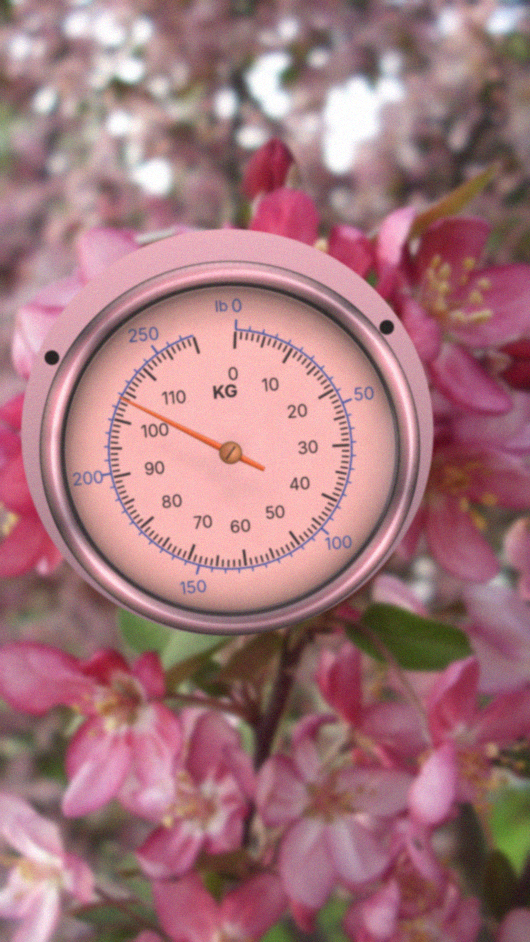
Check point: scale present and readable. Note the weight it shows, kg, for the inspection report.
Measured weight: 104 kg
